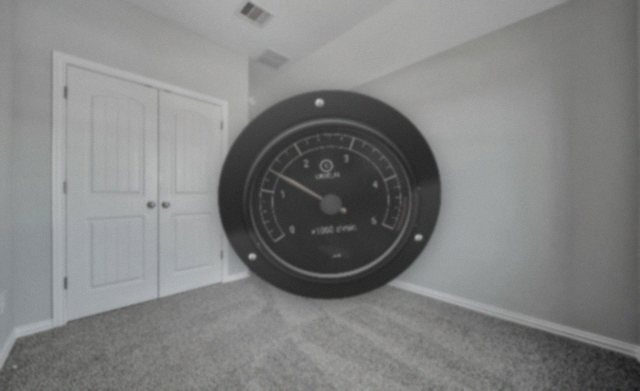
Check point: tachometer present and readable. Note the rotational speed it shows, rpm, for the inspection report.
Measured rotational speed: 1400 rpm
